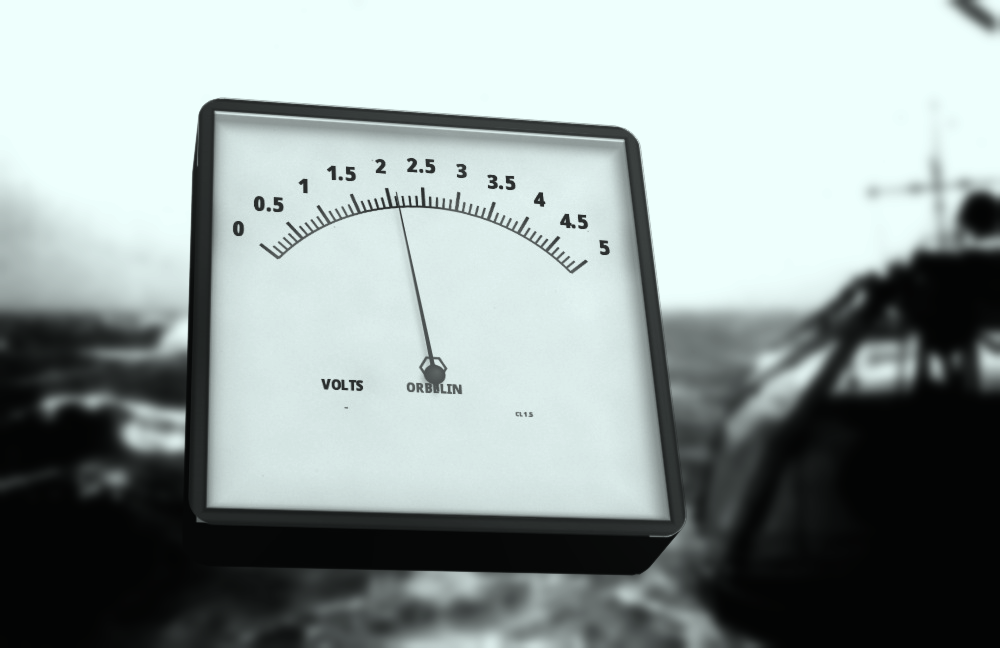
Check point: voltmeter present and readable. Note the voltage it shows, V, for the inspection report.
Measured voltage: 2.1 V
